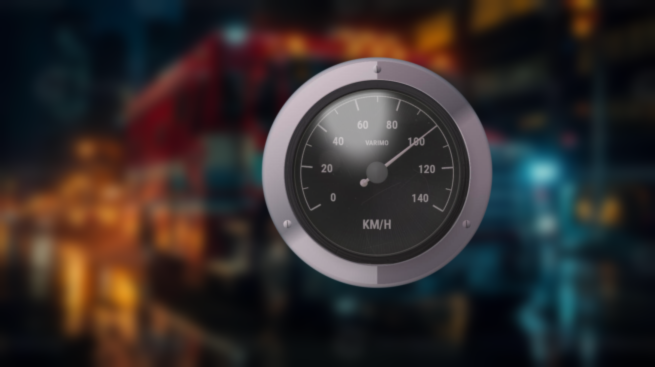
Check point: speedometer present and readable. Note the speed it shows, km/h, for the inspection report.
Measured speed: 100 km/h
